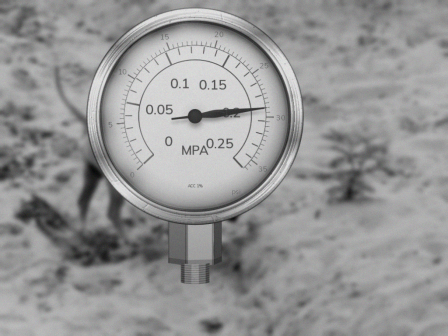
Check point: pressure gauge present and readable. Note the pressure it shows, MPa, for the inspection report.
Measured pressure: 0.2 MPa
